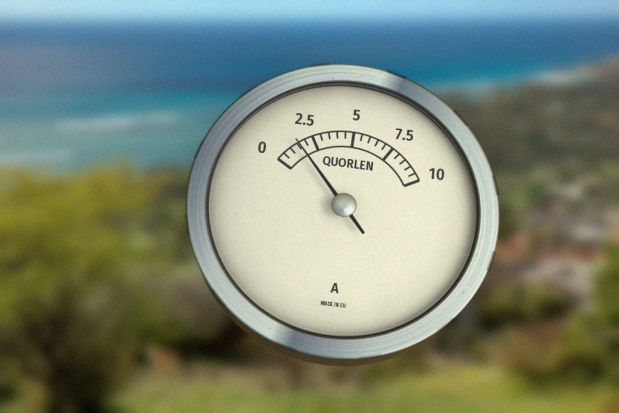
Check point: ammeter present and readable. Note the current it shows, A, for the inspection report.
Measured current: 1.5 A
